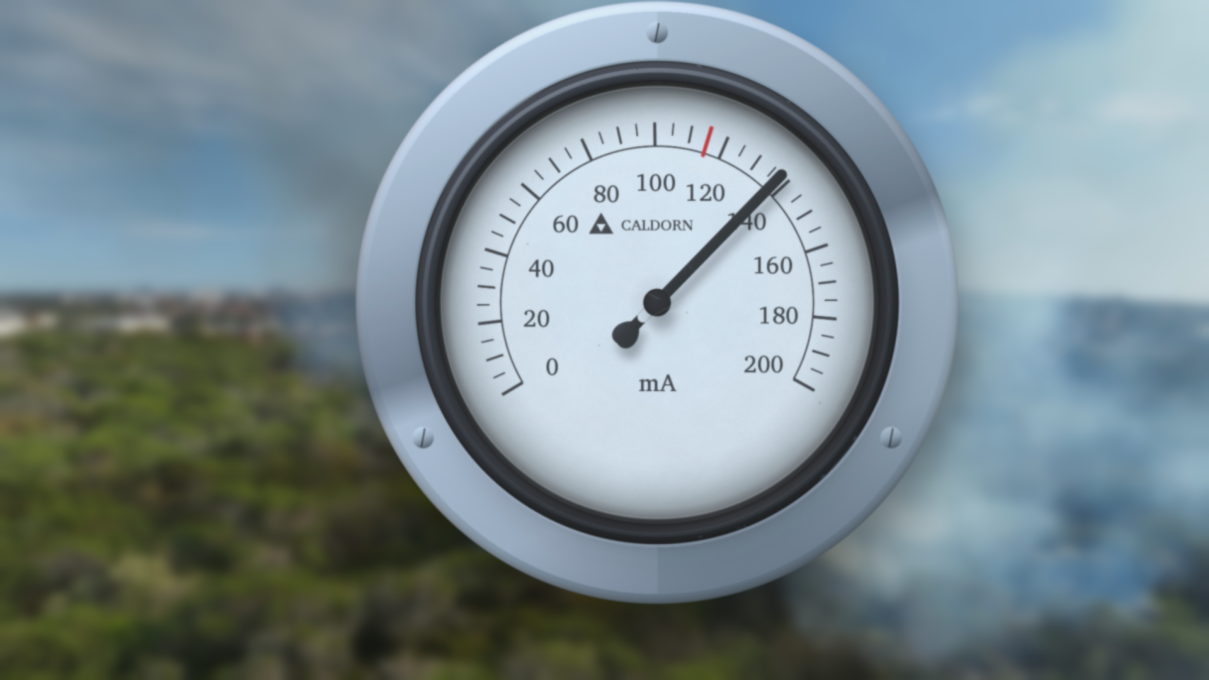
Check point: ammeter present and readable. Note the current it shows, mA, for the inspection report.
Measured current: 137.5 mA
